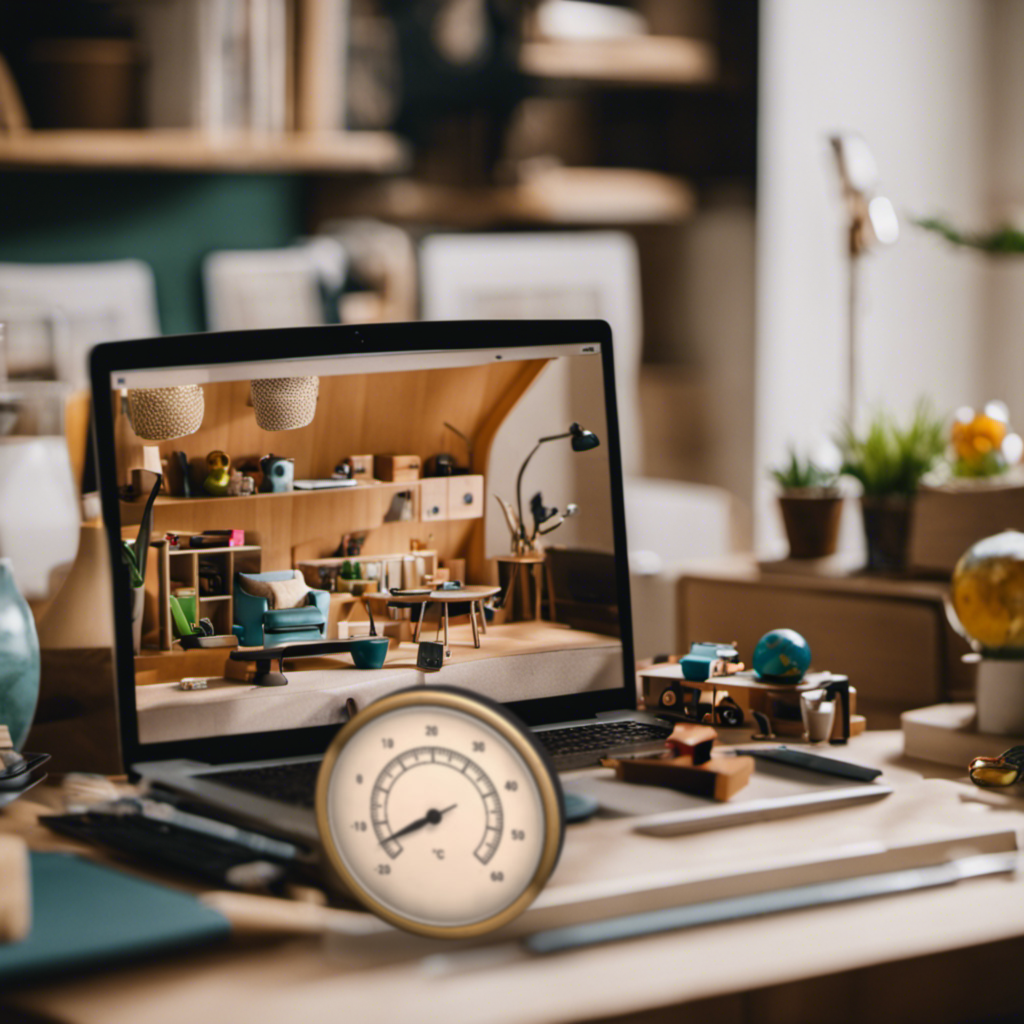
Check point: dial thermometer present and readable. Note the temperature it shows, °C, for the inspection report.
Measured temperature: -15 °C
